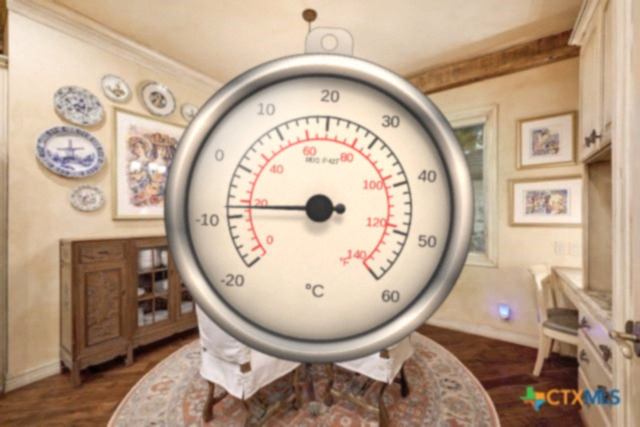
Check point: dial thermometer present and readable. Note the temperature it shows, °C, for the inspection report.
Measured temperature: -8 °C
